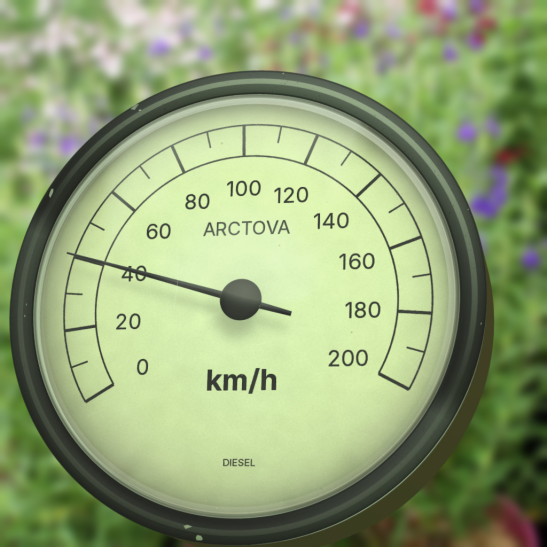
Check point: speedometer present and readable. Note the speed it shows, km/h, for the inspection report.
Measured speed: 40 km/h
